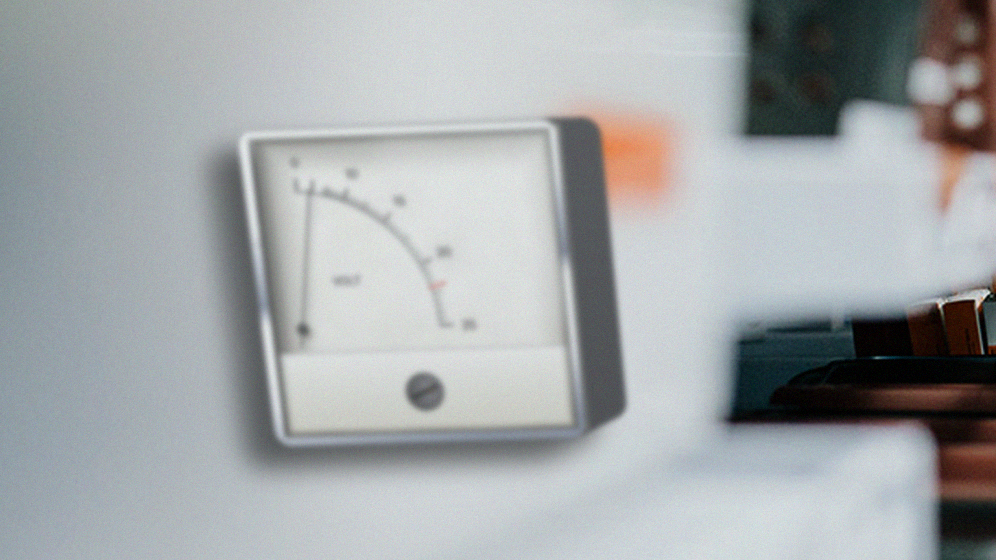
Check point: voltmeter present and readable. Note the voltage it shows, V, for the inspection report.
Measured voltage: 5 V
